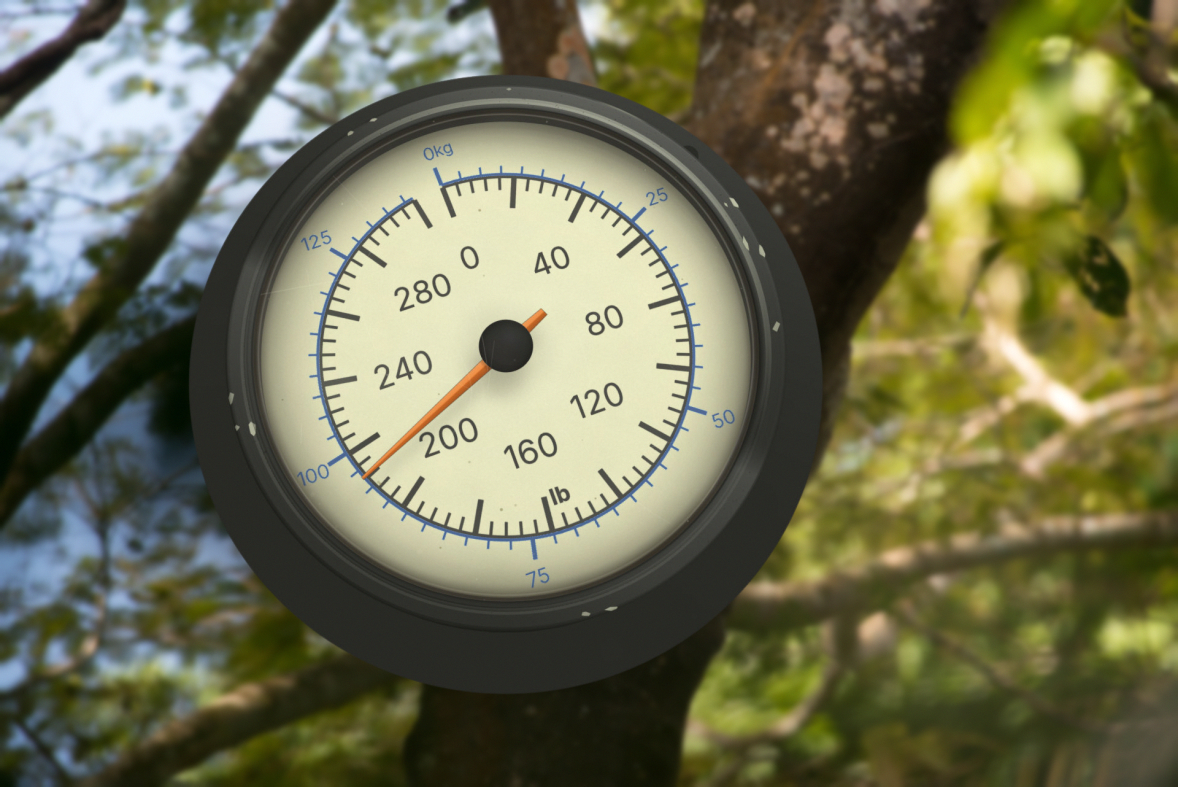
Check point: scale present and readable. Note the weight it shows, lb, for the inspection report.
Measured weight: 212 lb
